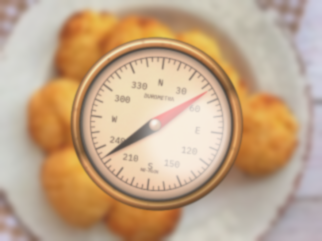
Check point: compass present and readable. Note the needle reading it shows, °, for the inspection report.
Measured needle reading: 50 °
